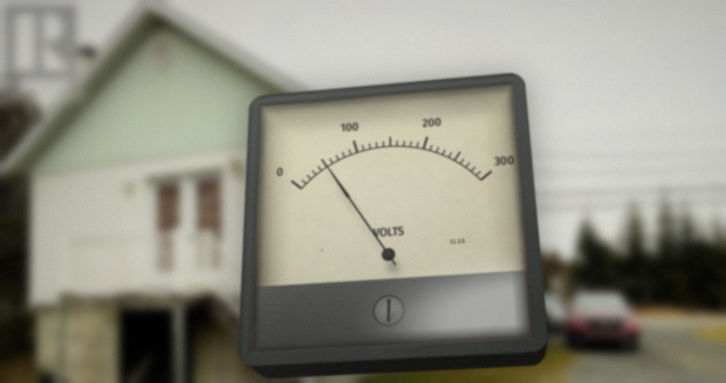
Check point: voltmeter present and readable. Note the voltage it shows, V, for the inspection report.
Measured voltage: 50 V
